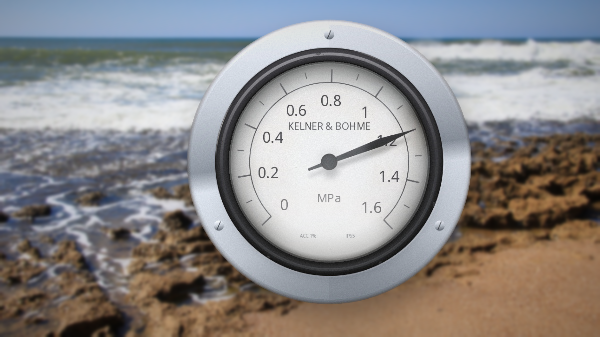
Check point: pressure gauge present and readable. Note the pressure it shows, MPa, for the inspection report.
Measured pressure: 1.2 MPa
